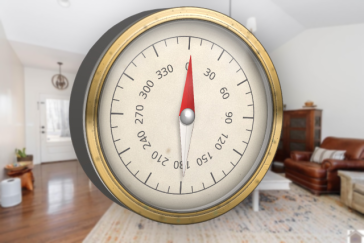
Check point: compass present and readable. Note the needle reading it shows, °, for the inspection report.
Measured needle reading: 0 °
